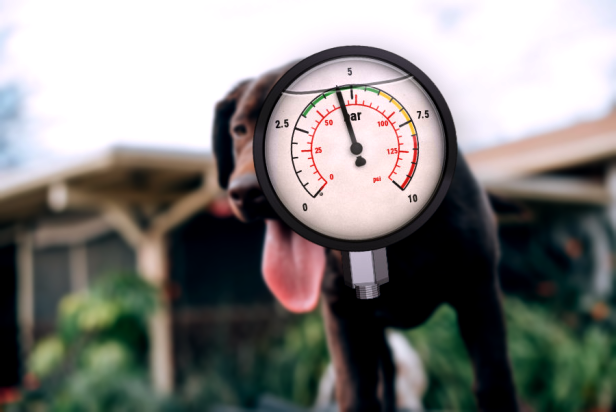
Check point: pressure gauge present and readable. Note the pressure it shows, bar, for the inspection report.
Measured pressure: 4.5 bar
